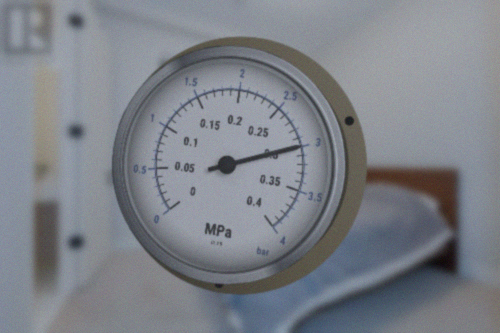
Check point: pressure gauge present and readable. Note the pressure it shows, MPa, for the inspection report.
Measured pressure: 0.3 MPa
